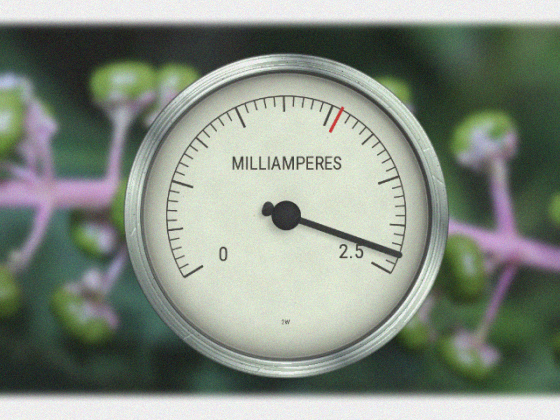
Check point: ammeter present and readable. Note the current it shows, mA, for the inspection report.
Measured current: 2.4 mA
